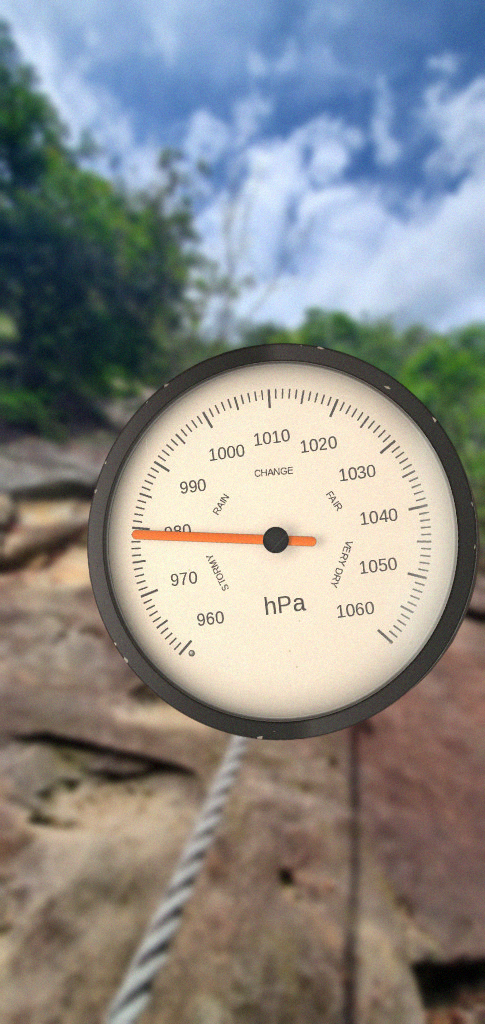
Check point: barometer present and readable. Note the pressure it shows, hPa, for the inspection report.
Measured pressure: 979 hPa
